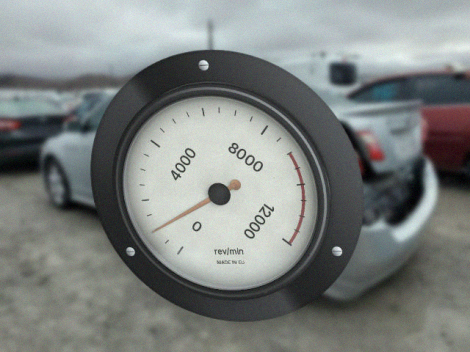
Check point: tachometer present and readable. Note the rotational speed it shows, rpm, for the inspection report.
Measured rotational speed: 1000 rpm
